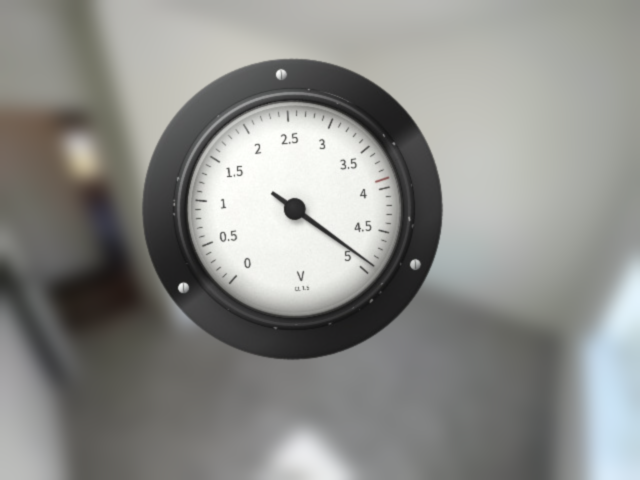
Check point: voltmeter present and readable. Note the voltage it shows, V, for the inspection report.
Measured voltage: 4.9 V
